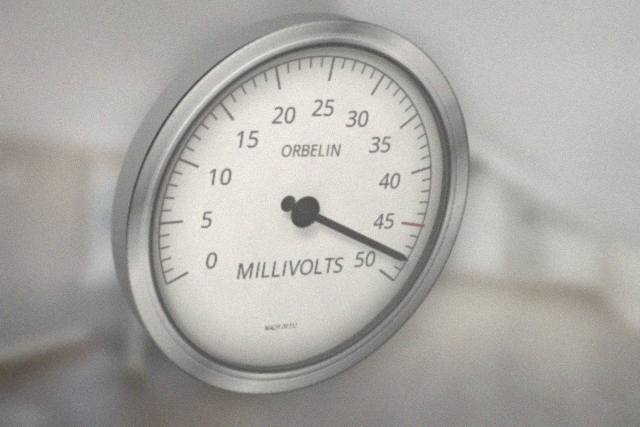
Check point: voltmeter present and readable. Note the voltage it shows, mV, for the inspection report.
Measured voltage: 48 mV
